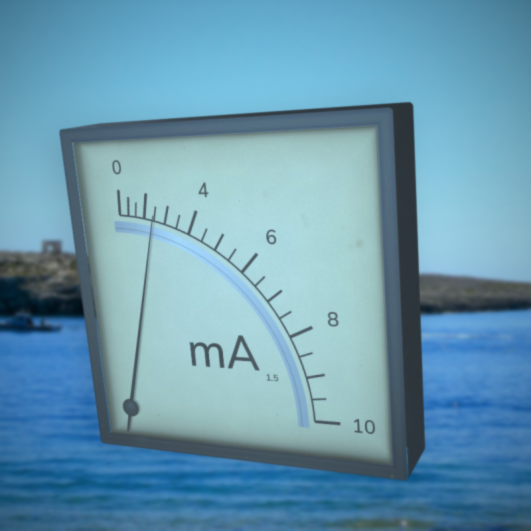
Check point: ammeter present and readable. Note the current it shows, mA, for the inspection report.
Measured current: 2.5 mA
